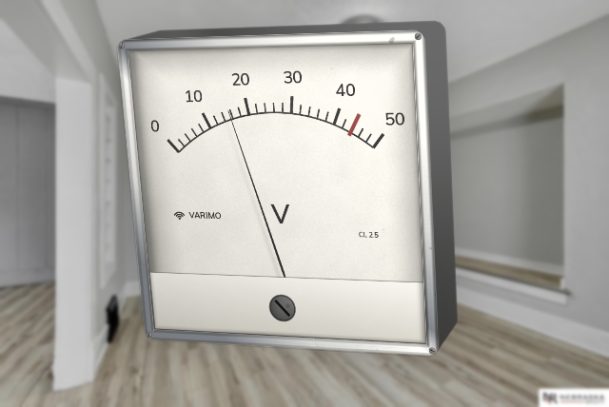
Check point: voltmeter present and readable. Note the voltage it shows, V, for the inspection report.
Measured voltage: 16 V
